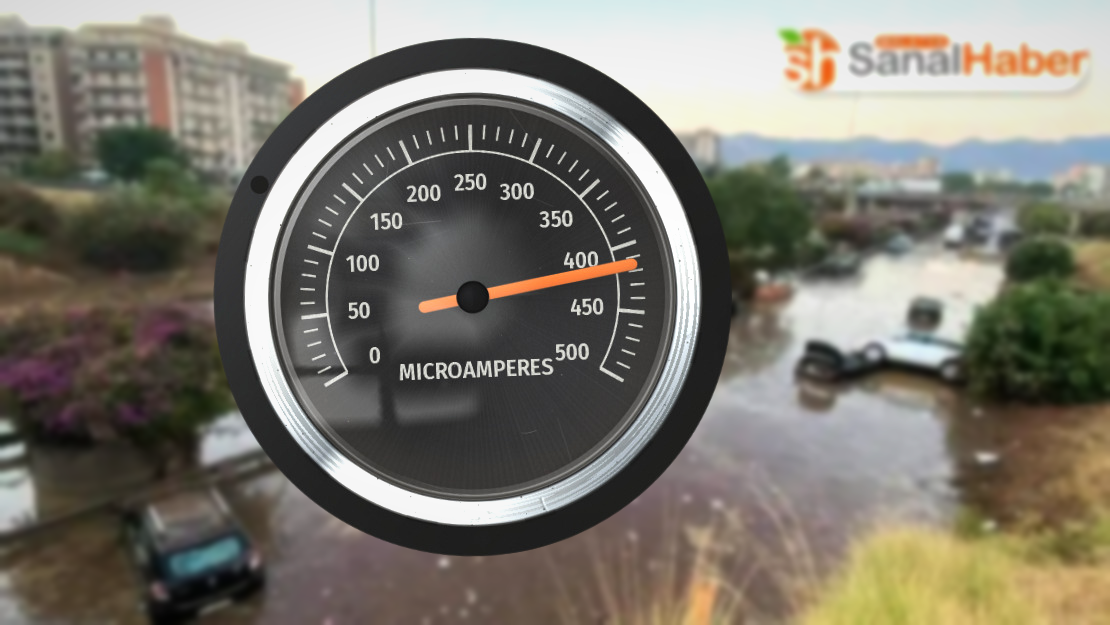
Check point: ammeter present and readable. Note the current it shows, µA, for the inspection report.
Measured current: 415 µA
